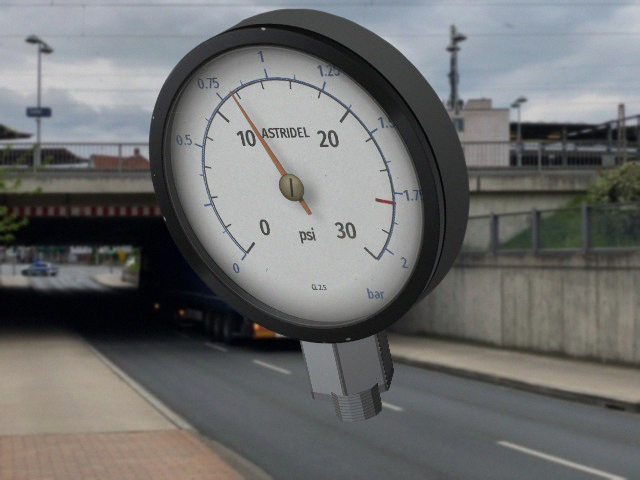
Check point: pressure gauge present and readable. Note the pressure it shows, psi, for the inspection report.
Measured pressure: 12 psi
